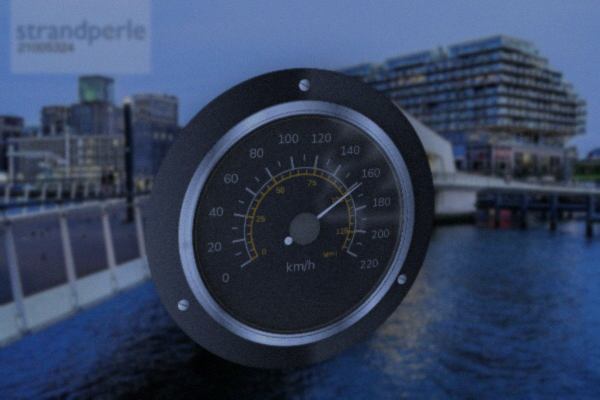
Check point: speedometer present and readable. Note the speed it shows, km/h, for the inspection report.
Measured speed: 160 km/h
